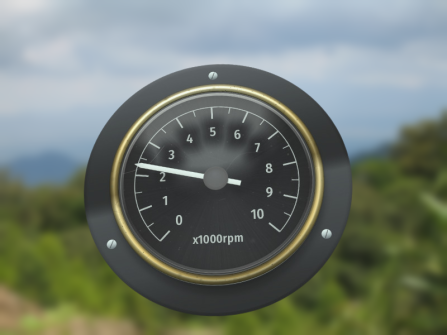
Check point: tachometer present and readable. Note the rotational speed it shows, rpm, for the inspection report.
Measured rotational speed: 2250 rpm
